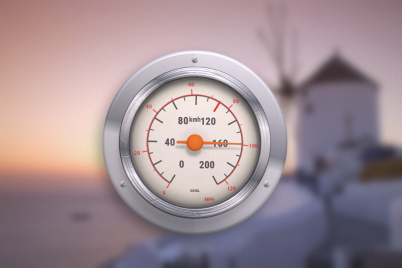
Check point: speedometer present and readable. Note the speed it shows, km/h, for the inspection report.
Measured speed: 160 km/h
